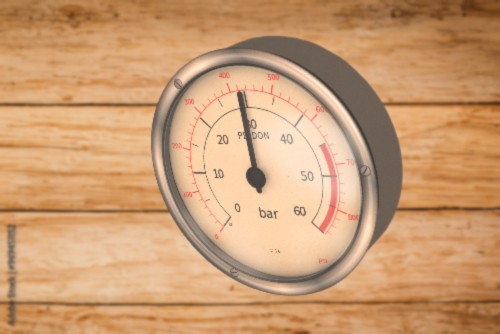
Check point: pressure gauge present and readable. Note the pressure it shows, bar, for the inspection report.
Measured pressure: 30 bar
